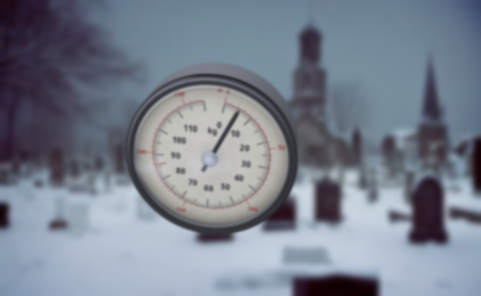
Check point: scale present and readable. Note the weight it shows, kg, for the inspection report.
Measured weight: 5 kg
